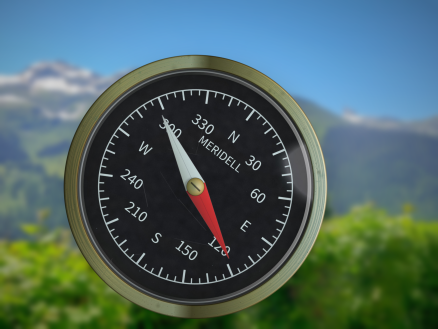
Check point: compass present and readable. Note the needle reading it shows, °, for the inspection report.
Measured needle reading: 117.5 °
